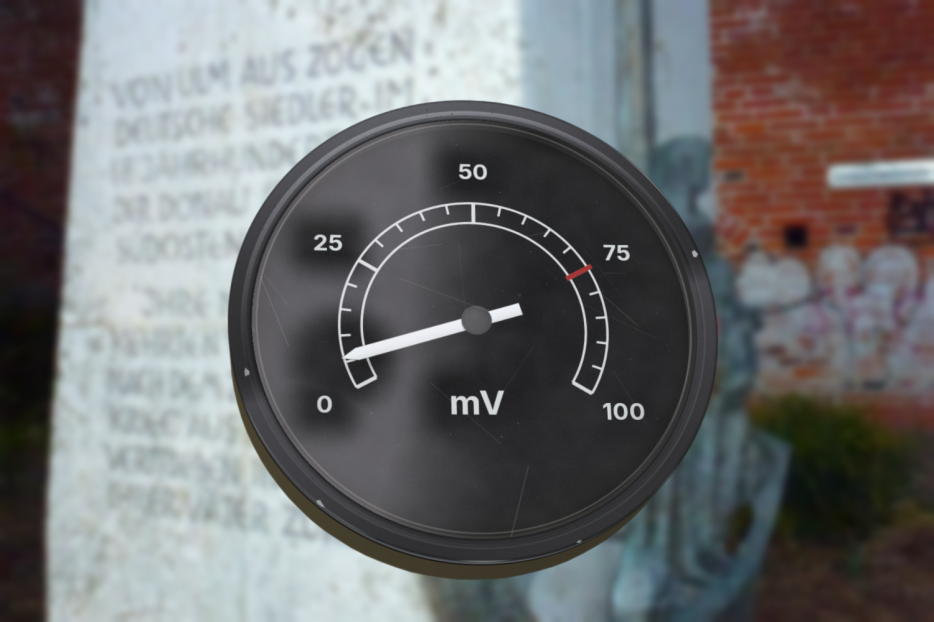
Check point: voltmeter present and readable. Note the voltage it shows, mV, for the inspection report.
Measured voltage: 5 mV
